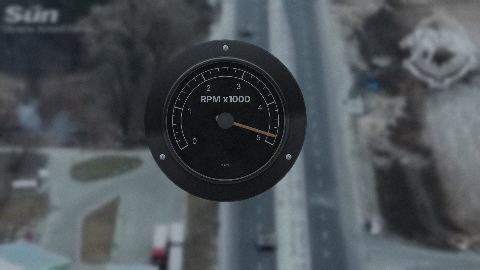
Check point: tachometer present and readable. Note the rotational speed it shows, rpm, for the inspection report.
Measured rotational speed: 4800 rpm
